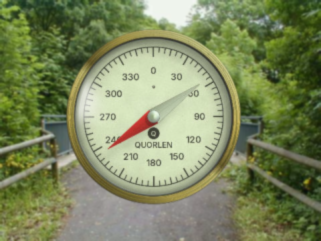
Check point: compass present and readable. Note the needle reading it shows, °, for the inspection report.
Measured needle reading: 235 °
